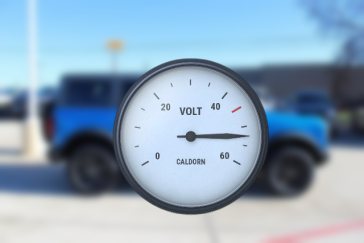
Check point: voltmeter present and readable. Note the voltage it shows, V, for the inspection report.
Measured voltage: 52.5 V
